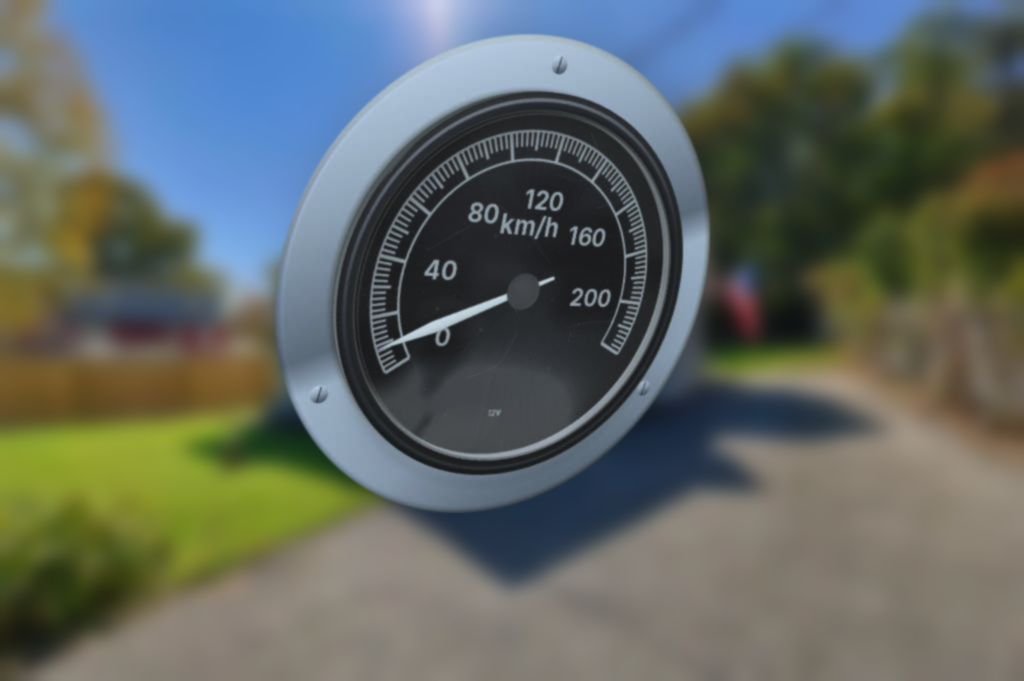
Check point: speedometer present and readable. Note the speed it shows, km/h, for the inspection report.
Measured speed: 10 km/h
